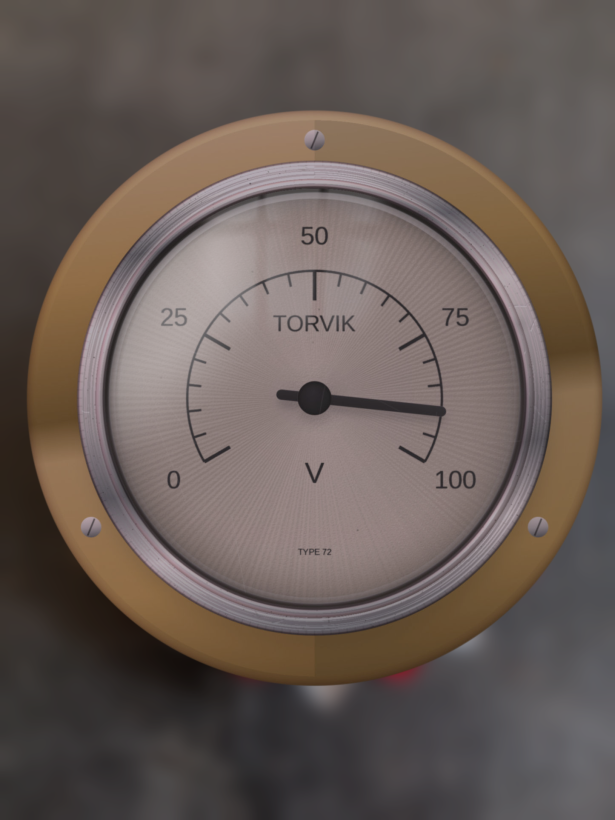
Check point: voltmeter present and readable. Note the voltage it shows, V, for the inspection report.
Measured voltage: 90 V
